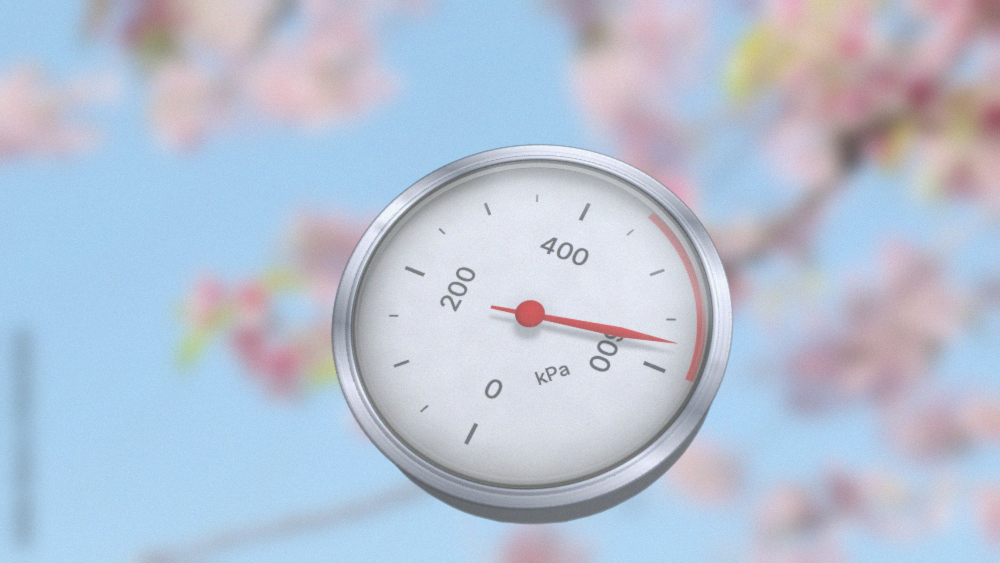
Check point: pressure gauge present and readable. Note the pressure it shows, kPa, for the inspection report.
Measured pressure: 575 kPa
